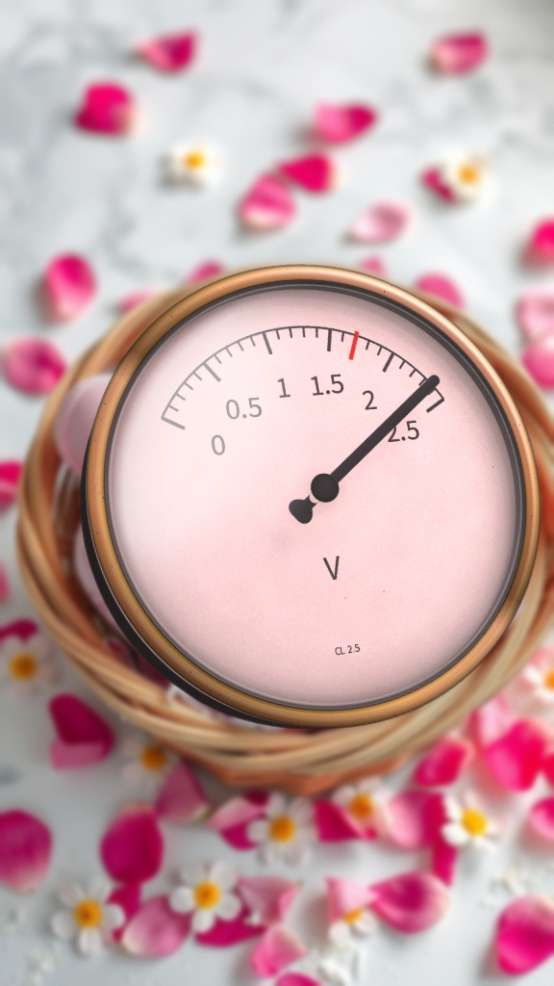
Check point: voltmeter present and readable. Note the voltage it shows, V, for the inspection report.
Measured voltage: 2.35 V
